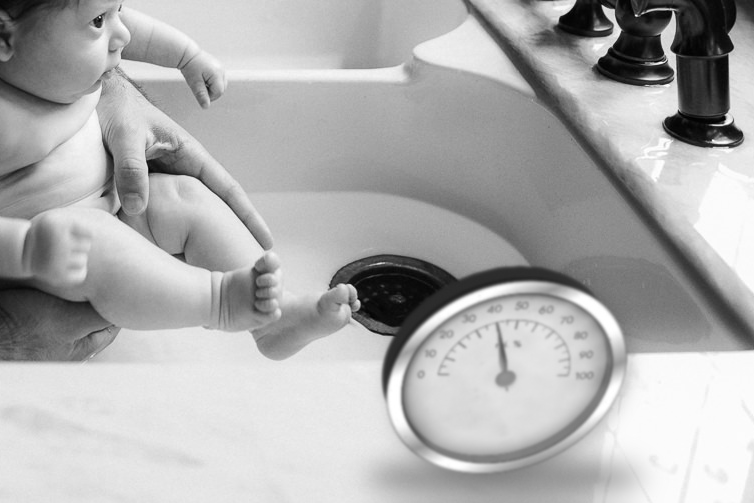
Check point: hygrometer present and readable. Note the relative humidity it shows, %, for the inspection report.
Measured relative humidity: 40 %
